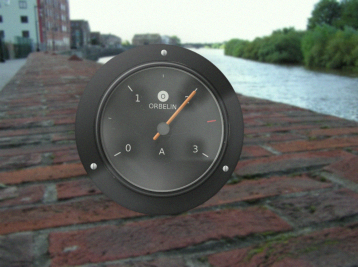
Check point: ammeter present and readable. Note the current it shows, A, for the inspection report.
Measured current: 2 A
